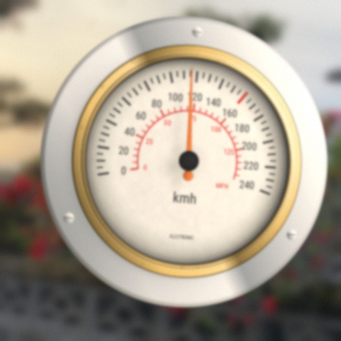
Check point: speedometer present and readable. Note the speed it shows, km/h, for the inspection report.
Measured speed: 115 km/h
